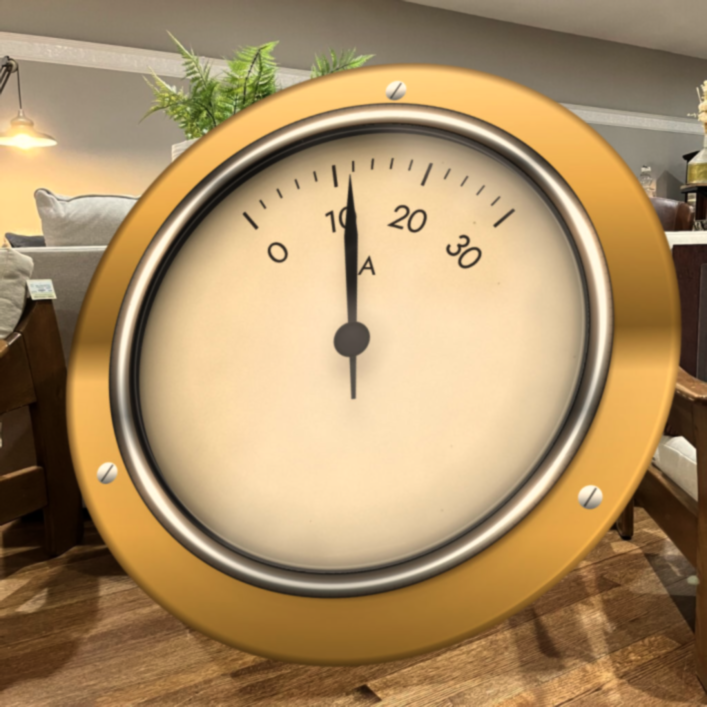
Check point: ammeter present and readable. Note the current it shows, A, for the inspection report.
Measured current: 12 A
